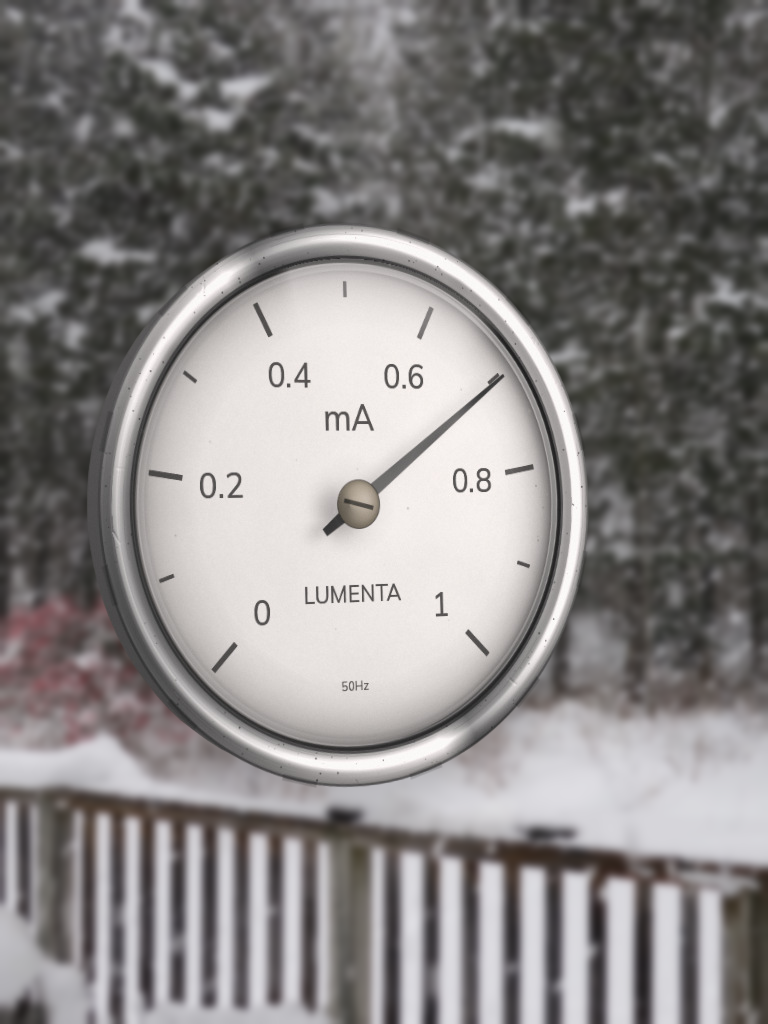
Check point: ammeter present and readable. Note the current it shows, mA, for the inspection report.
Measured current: 0.7 mA
